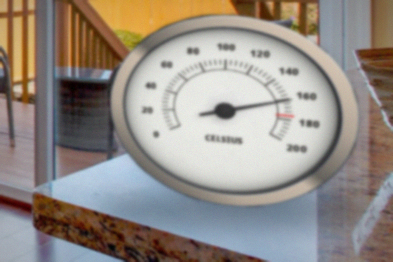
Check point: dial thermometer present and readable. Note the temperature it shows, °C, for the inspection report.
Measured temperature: 160 °C
